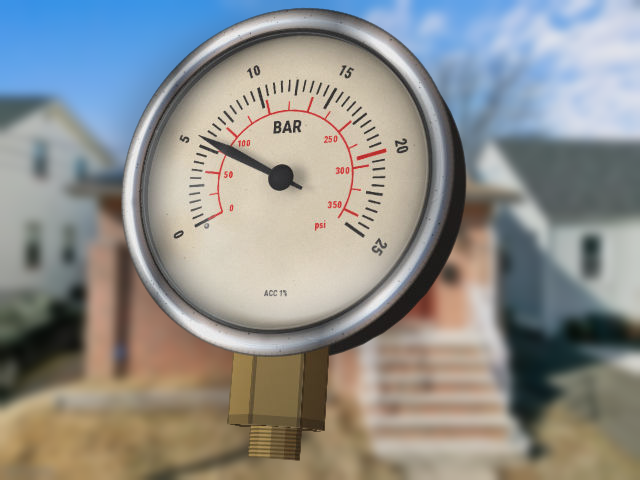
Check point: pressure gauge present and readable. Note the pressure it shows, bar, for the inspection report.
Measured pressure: 5.5 bar
